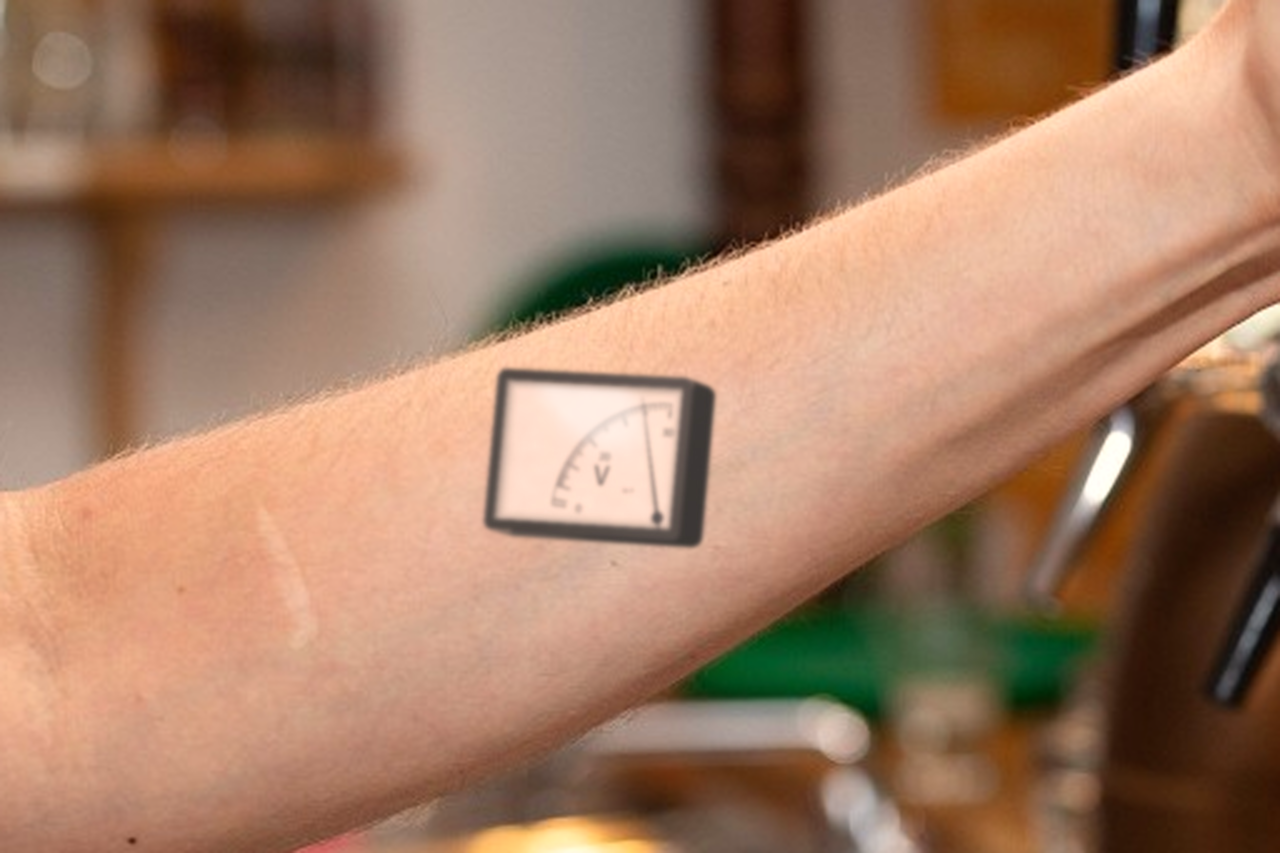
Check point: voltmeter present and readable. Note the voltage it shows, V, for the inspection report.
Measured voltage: 27.5 V
